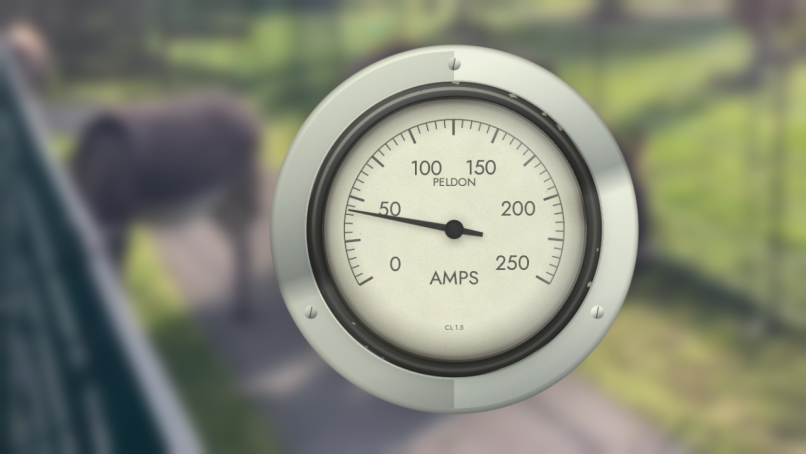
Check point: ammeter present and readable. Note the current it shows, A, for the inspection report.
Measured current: 42.5 A
